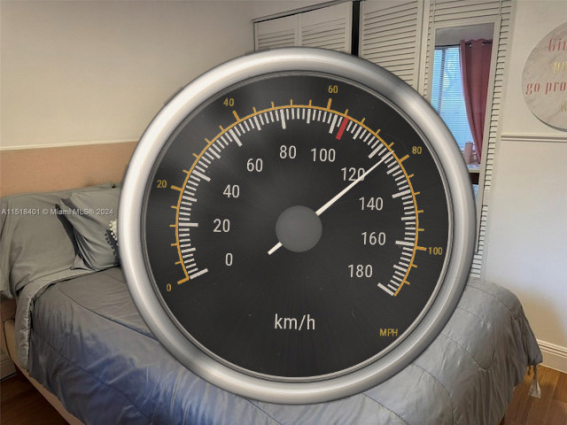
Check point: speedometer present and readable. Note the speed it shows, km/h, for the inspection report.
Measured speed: 124 km/h
